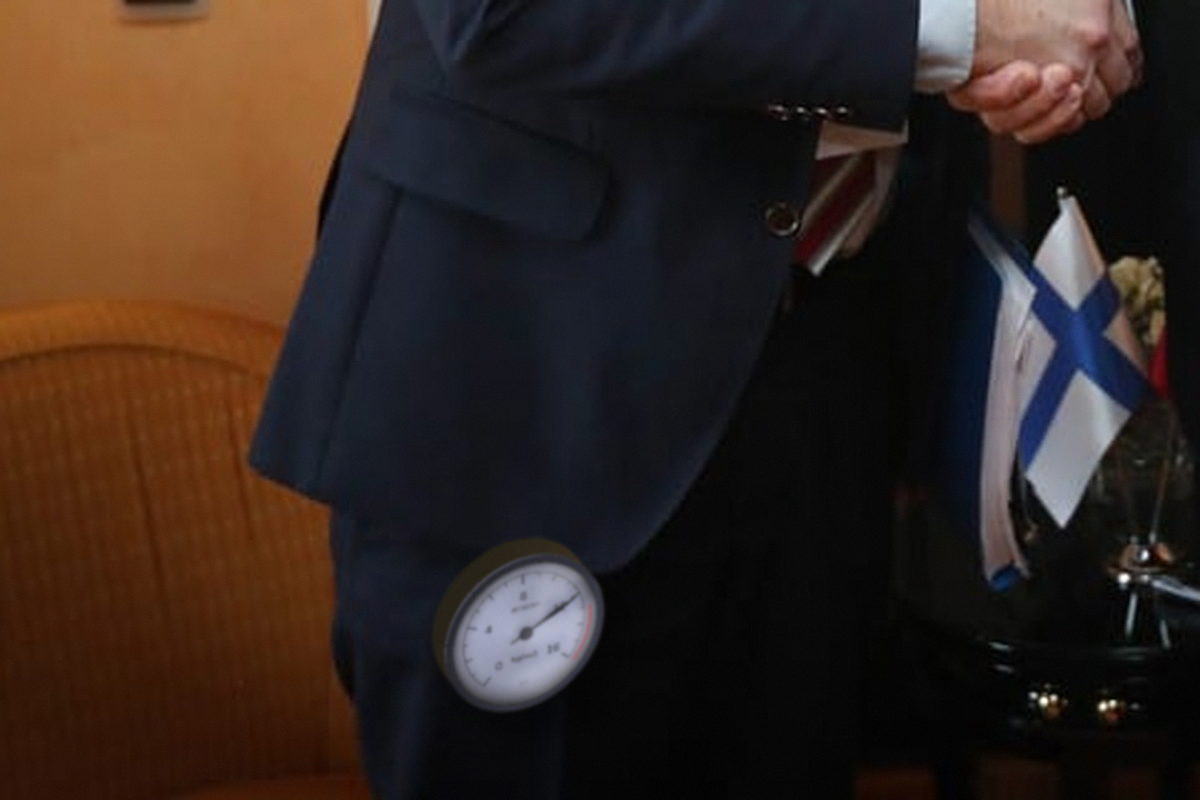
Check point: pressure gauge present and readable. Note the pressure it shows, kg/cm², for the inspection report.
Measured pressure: 12 kg/cm²
